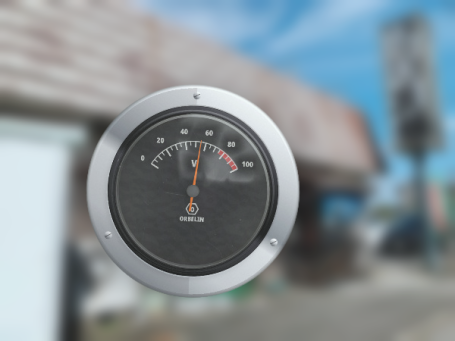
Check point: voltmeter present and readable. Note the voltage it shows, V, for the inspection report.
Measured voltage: 55 V
